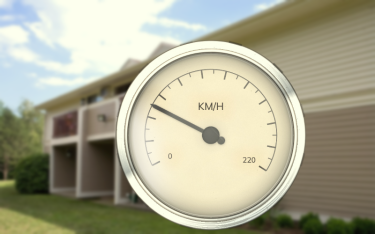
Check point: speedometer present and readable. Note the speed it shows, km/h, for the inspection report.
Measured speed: 50 km/h
